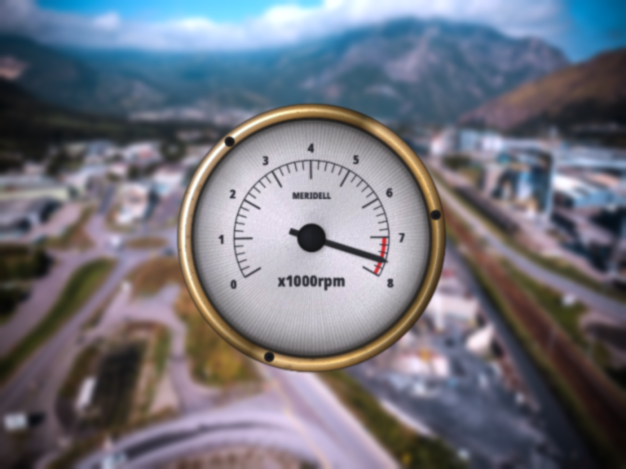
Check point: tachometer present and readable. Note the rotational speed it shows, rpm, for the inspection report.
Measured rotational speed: 7600 rpm
